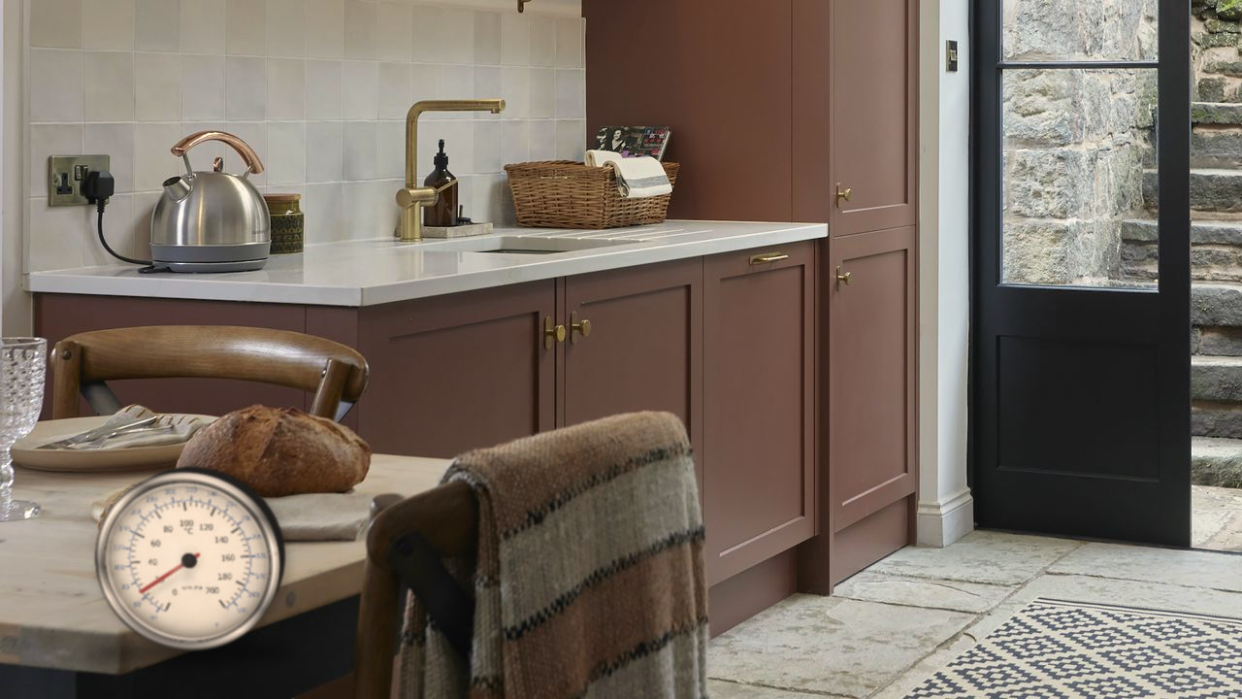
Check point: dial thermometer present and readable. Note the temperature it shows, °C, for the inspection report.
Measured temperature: 20 °C
